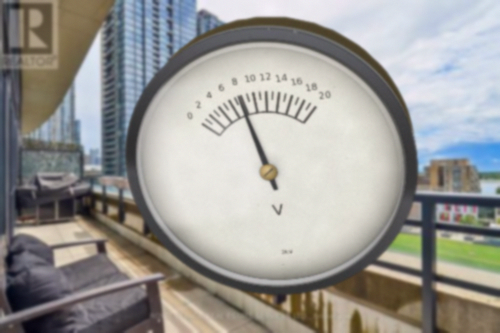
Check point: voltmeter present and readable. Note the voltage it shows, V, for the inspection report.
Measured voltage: 8 V
